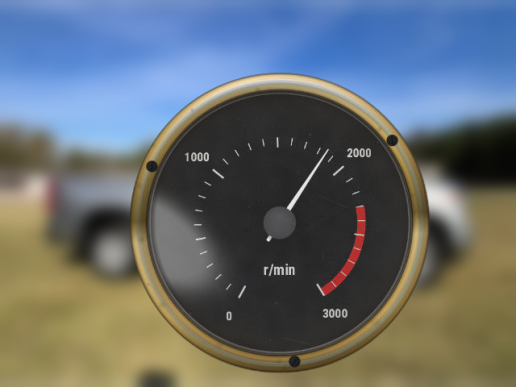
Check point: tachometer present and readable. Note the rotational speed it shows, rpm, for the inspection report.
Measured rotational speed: 1850 rpm
